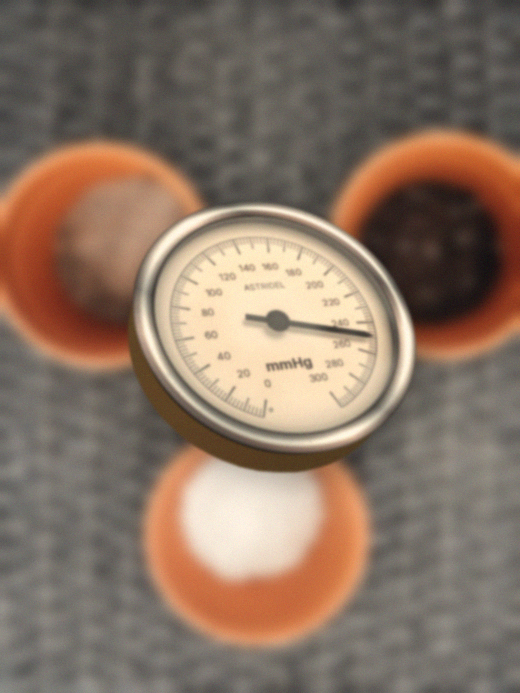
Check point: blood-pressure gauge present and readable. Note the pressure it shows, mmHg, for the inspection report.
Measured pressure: 250 mmHg
